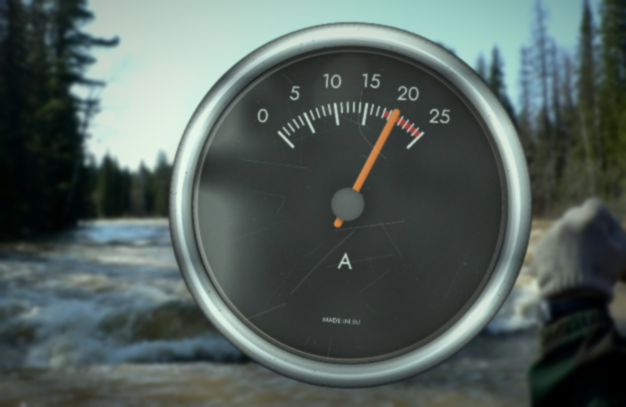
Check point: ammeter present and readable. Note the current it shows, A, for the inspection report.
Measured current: 20 A
